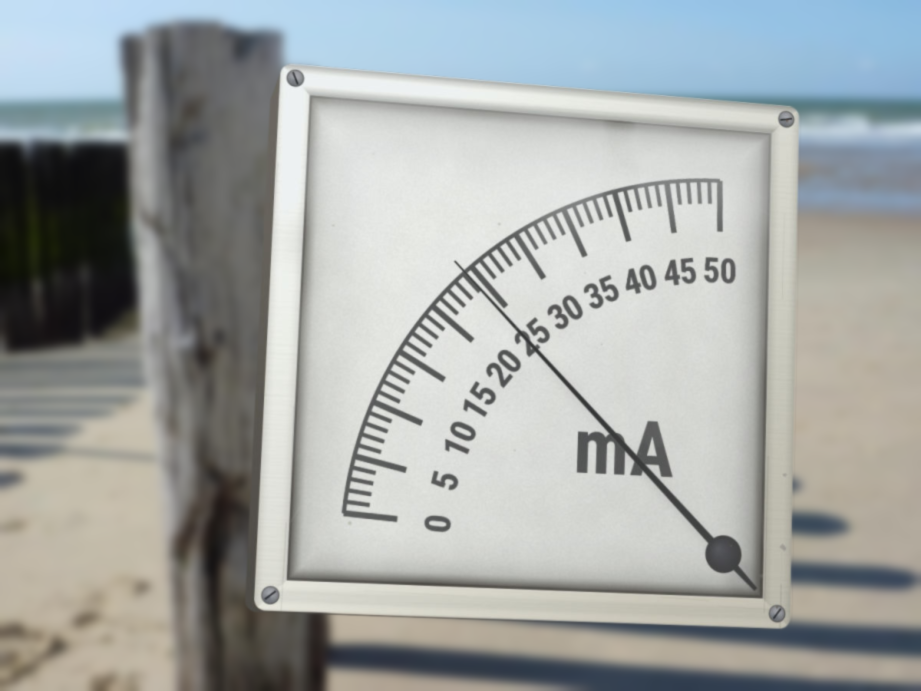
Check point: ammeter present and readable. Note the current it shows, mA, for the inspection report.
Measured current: 24 mA
